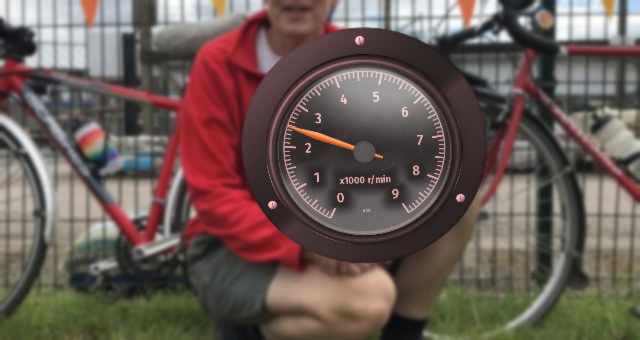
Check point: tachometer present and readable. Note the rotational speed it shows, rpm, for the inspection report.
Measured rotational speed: 2500 rpm
